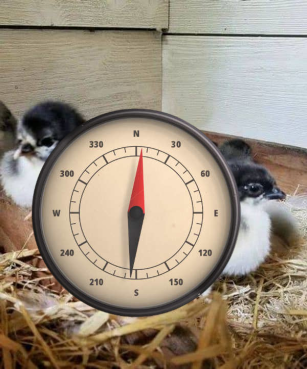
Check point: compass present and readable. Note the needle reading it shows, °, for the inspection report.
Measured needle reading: 5 °
